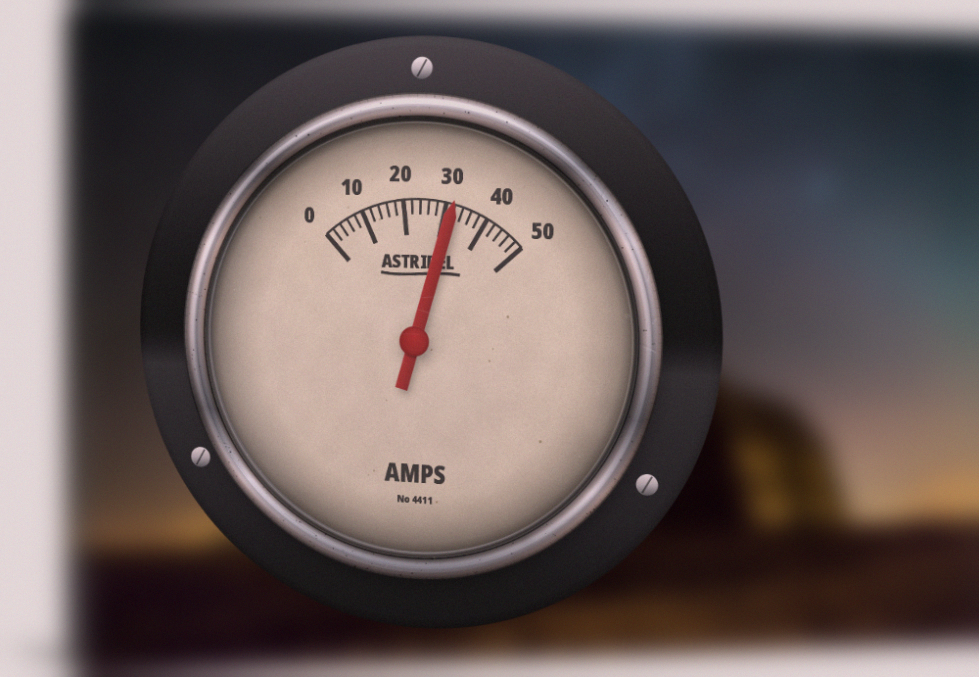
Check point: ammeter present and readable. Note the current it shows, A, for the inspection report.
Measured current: 32 A
